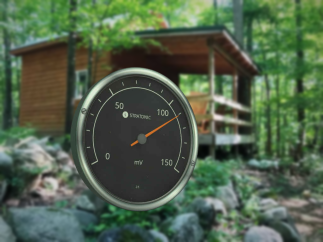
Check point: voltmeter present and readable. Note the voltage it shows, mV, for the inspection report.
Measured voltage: 110 mV
